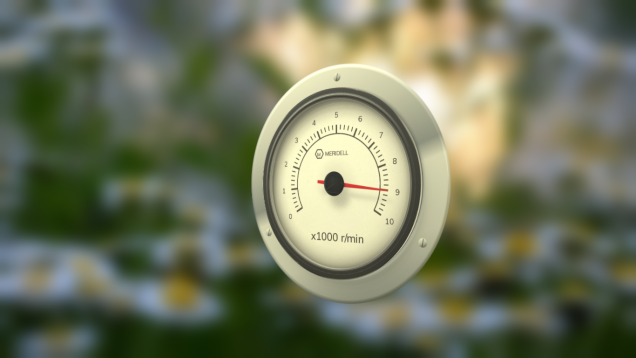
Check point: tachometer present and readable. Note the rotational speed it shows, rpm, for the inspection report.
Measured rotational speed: 9000 rpm
